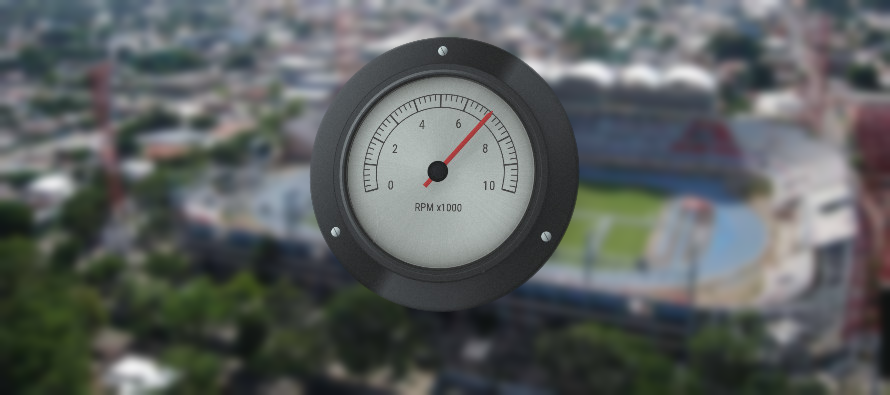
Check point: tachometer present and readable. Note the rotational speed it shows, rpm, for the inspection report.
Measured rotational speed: 7000 rpm
